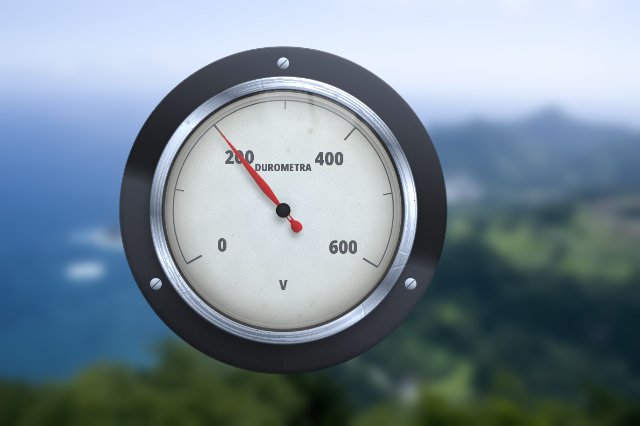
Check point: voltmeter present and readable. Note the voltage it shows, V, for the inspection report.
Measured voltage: 200 V
